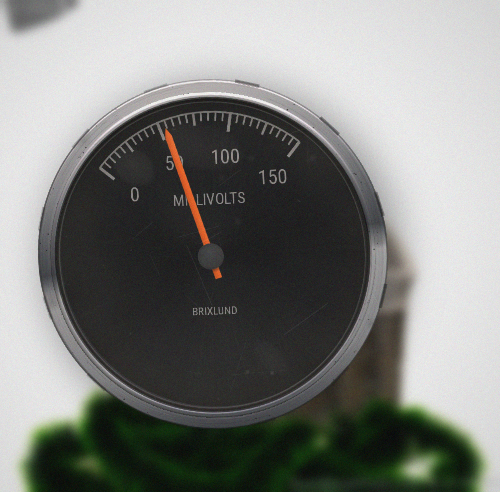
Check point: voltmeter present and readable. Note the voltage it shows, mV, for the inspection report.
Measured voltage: 55 mV
